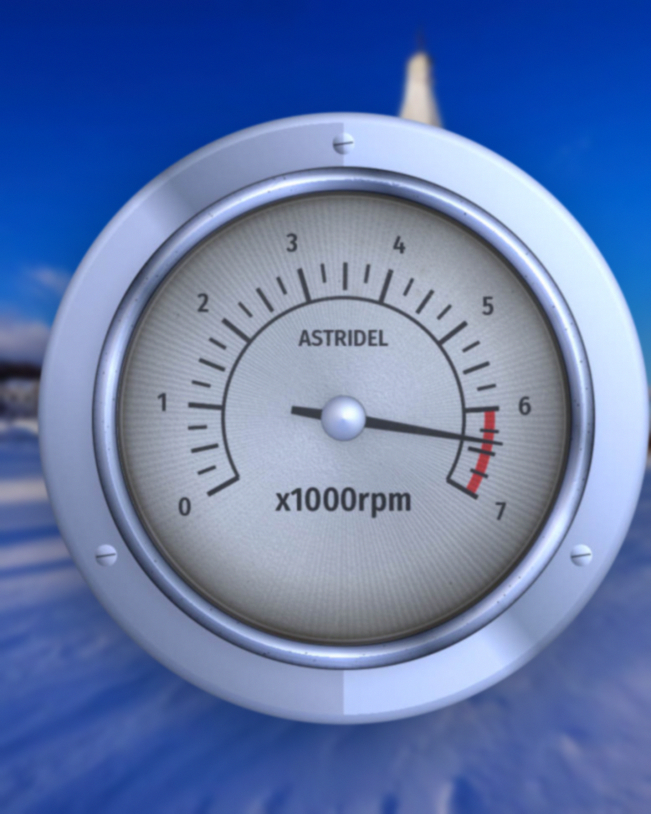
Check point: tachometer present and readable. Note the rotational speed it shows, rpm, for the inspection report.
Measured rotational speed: 6375 rpm
